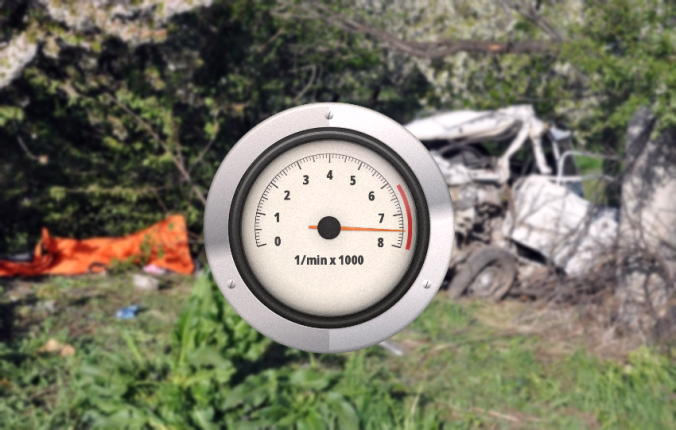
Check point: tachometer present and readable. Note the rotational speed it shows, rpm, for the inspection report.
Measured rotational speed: 7500 rpm
